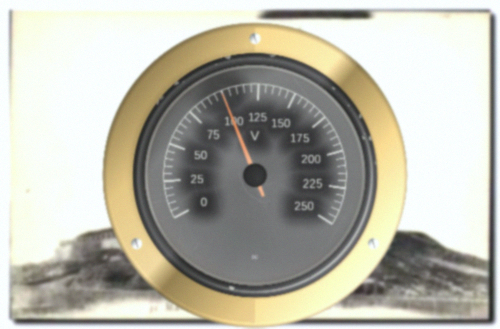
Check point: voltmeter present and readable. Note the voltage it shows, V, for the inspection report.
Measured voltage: 100 V
